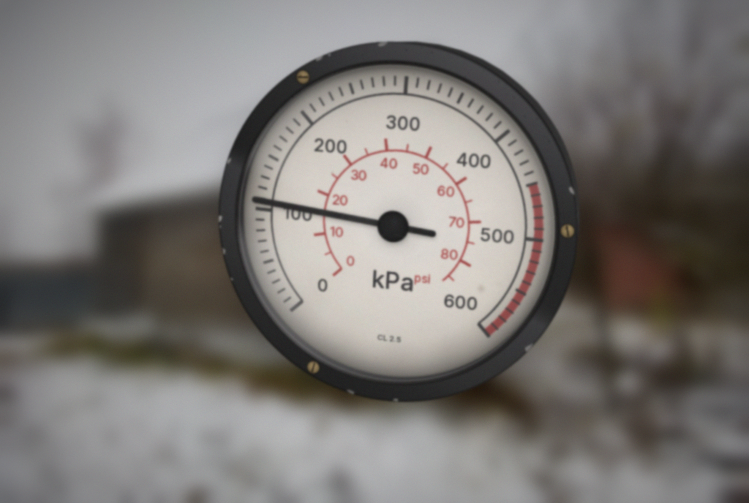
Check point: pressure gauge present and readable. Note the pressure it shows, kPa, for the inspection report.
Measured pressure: 110 kPa
